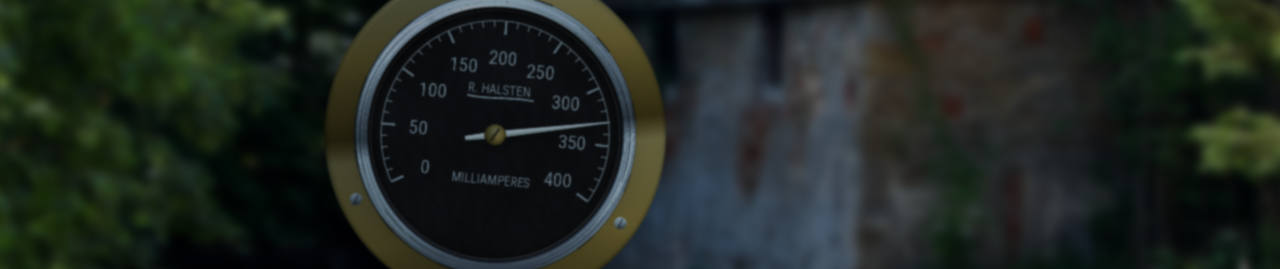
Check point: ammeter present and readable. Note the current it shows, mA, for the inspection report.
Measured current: 330 mA
